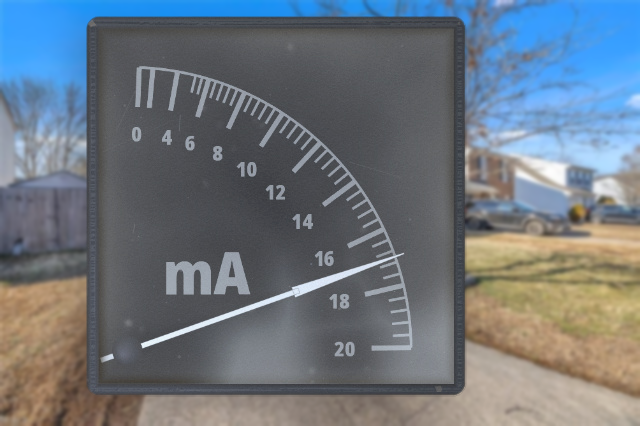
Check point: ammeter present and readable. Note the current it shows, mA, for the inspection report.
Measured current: 17 mA
